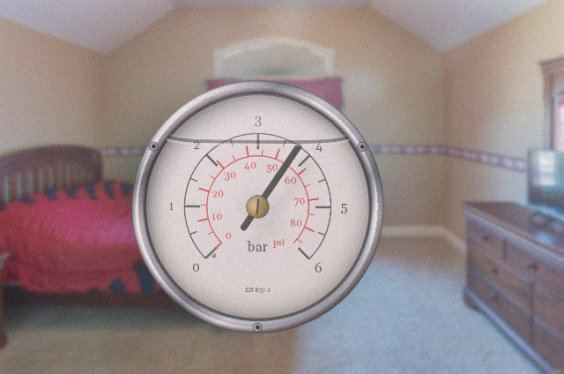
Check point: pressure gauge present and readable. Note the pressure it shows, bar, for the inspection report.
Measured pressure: 3.75 bar
